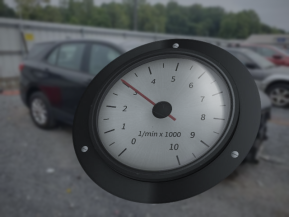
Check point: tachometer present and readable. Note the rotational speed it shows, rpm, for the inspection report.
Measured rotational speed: 3000 rpm
